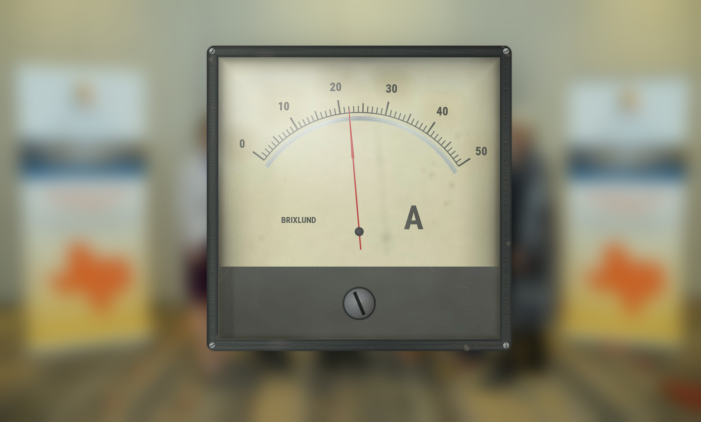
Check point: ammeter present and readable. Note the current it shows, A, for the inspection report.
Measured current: 22 A
